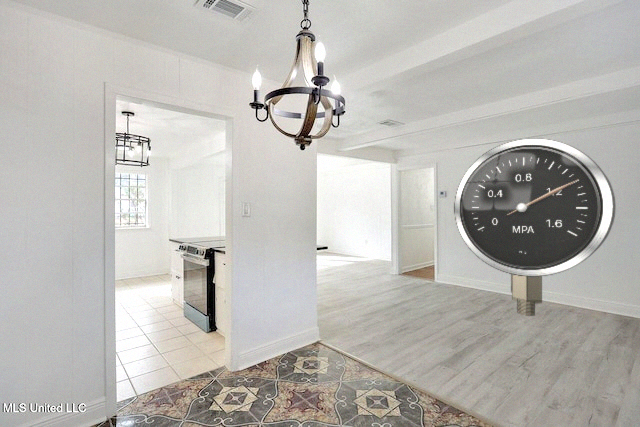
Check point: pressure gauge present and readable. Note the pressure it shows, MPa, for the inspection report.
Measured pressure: 1.2 MPa
